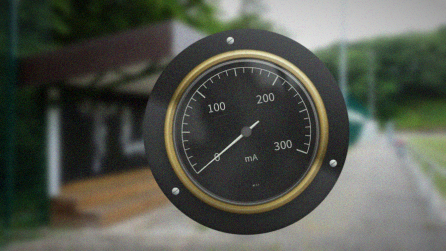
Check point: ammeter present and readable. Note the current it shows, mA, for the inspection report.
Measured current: 0 mA
